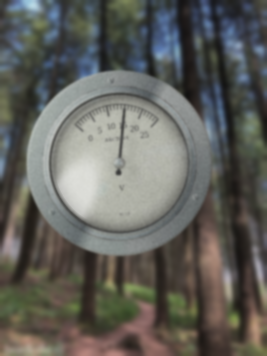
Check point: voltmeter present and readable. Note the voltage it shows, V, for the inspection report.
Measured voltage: 15 V
